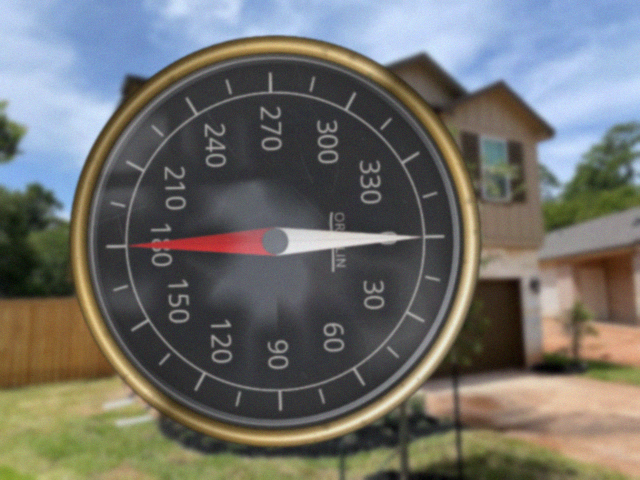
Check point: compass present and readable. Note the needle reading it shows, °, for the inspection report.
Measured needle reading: 180 °
